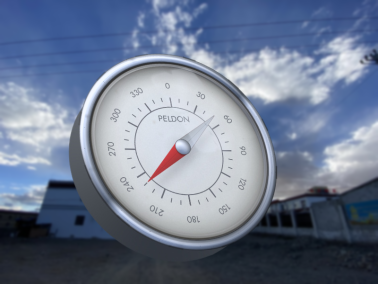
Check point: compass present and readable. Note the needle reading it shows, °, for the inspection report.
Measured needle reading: 230 °
